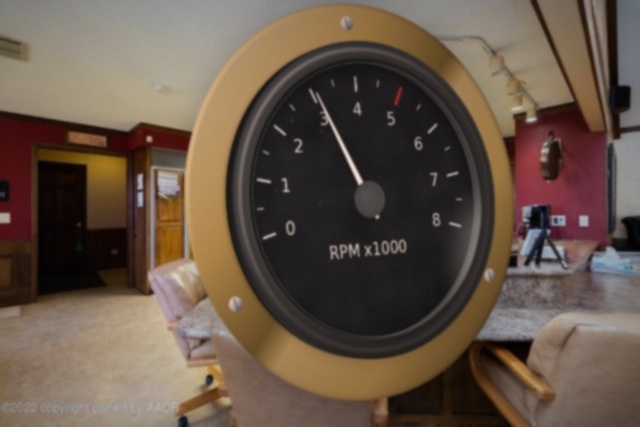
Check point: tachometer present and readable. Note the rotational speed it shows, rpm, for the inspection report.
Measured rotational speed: 3000 rpm
